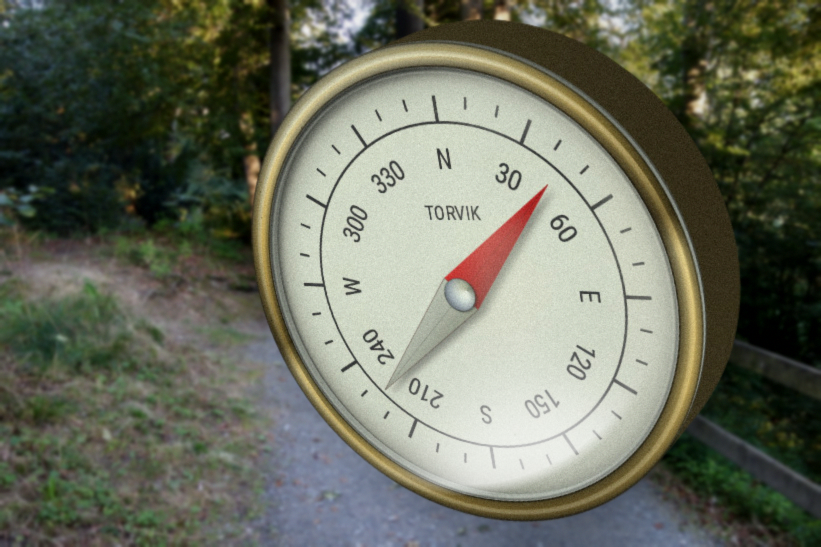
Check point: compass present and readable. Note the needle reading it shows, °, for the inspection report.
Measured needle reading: 45 °
